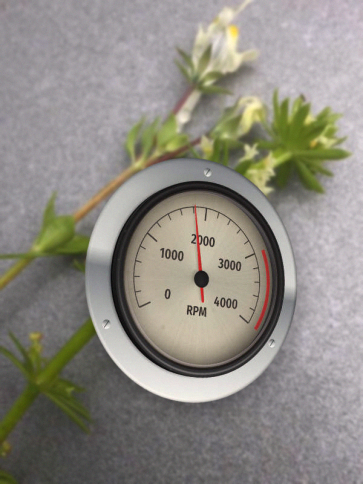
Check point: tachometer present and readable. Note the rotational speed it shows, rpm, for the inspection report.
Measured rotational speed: 1800 rpm
